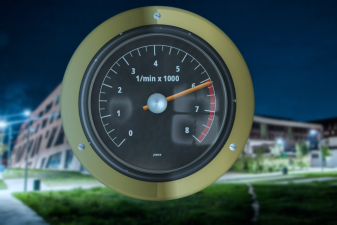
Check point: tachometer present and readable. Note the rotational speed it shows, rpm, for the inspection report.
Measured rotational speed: 6125 rpm
